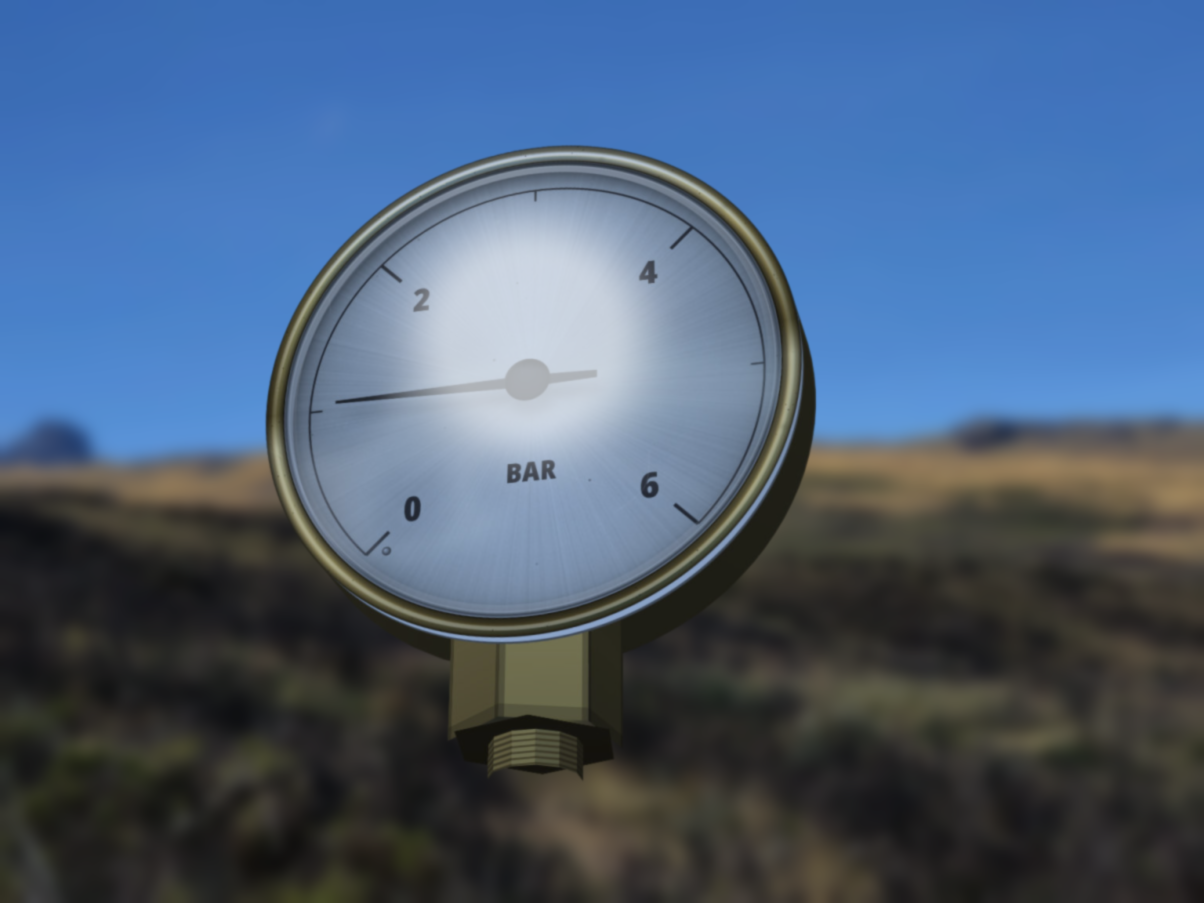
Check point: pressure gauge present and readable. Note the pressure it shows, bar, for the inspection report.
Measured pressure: 1 bar
